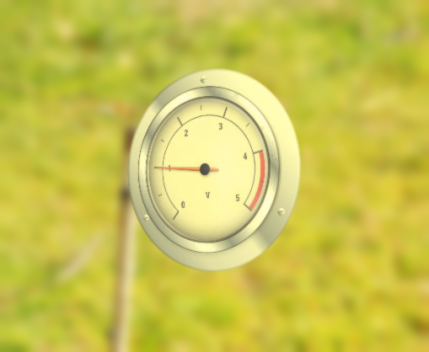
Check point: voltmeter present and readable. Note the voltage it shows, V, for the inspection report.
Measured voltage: 1 V
